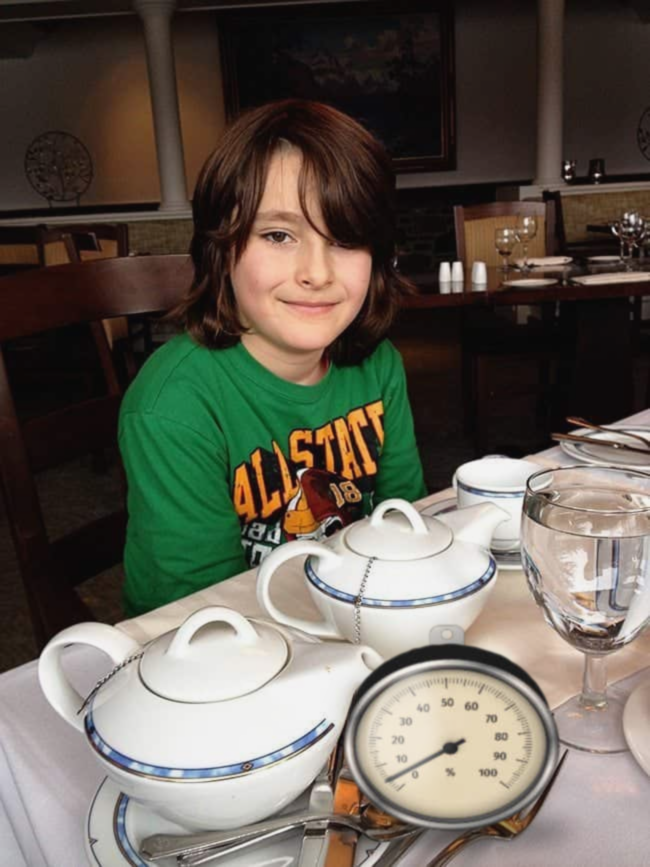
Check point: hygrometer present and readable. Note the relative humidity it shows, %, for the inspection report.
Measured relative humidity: 5 %
